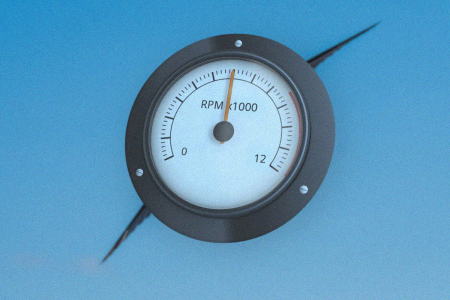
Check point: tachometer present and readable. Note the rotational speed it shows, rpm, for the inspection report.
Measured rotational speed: 6000 rpm
